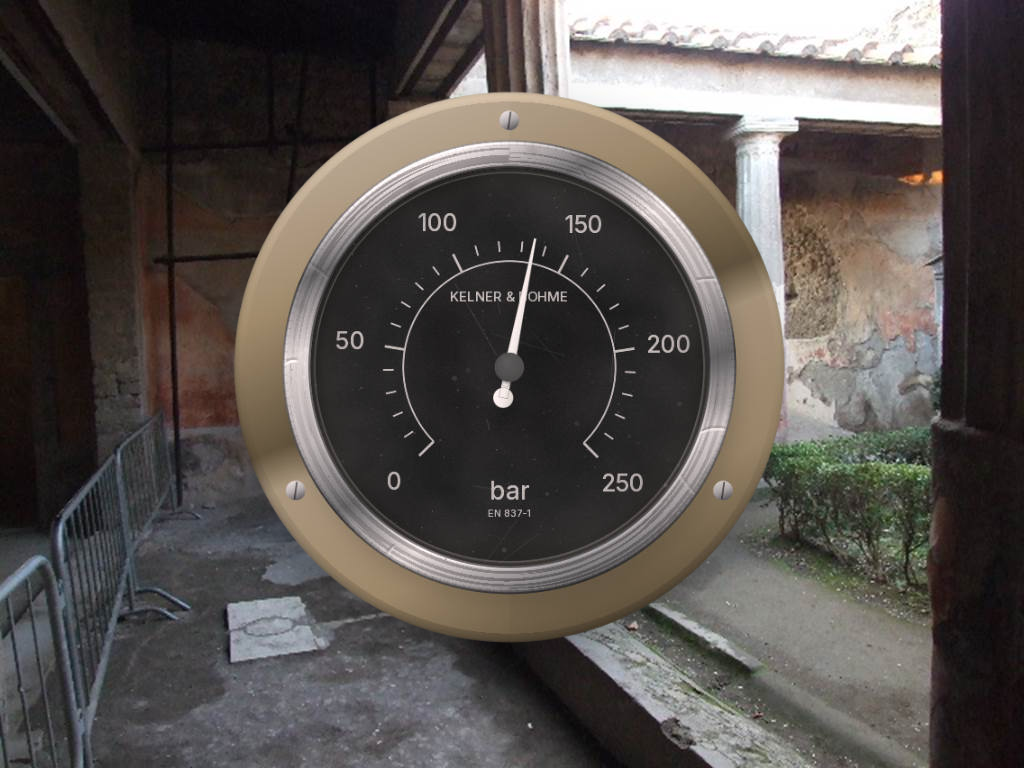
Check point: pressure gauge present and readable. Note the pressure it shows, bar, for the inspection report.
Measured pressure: 135 bar
